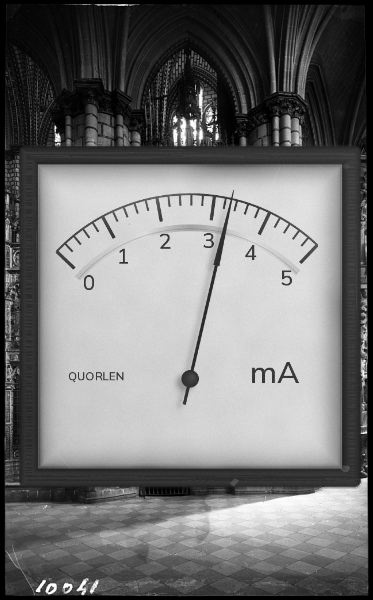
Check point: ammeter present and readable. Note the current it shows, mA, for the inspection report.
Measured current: 3.3 mA
